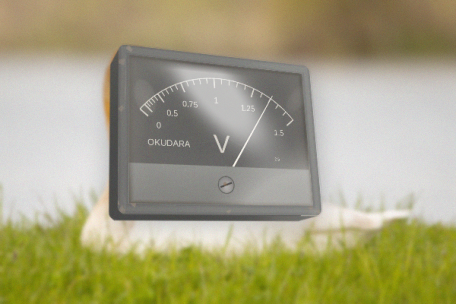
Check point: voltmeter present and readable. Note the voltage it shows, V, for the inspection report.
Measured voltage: 1.35 V
